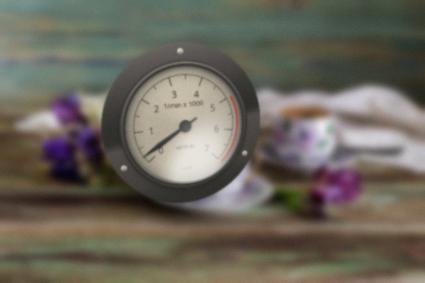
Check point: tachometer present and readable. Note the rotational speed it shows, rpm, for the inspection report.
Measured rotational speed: 250 rpm
